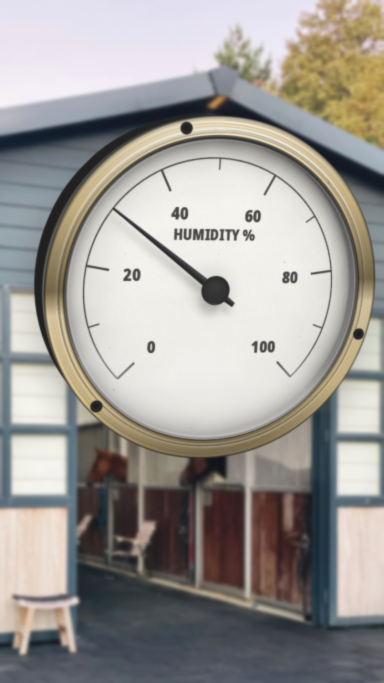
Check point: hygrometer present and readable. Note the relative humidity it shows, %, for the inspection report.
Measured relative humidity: 30 %
